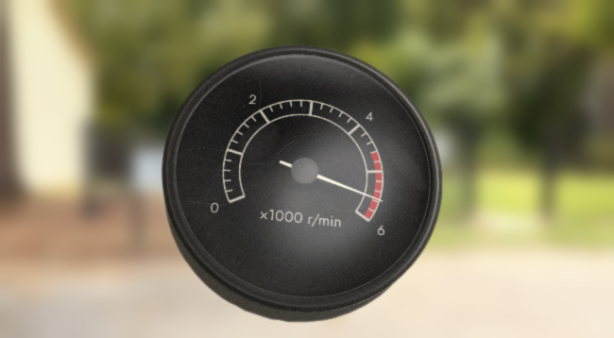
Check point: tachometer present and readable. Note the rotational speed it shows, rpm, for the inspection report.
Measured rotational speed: 5600 rpm
